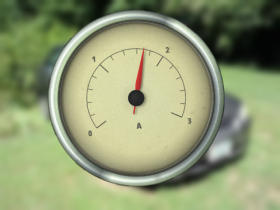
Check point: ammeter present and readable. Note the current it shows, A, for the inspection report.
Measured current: 1.7 A
